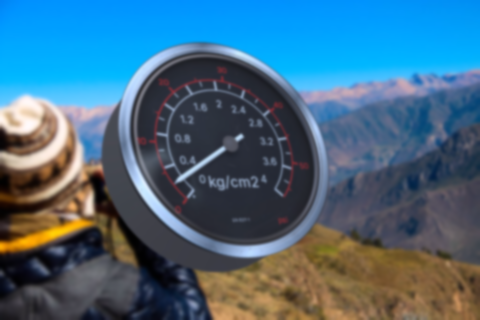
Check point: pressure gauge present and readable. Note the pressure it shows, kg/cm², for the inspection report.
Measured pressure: 0.2 kg/cm²
